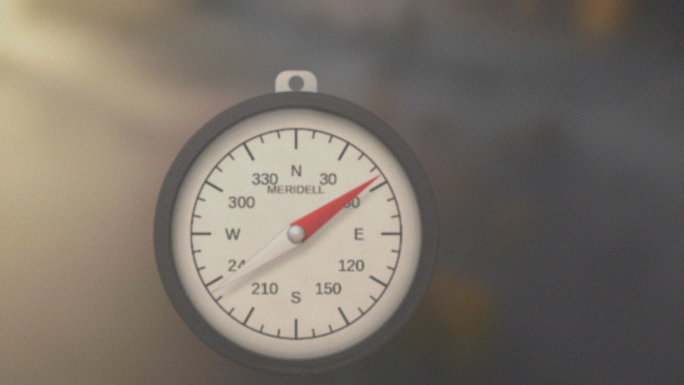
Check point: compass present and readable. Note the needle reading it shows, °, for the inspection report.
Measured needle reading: 55 °
